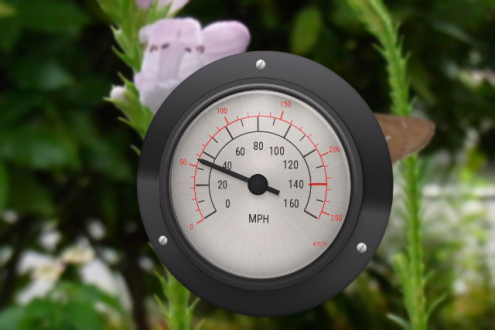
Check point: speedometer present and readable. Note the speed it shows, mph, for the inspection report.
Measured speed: 35 mph
